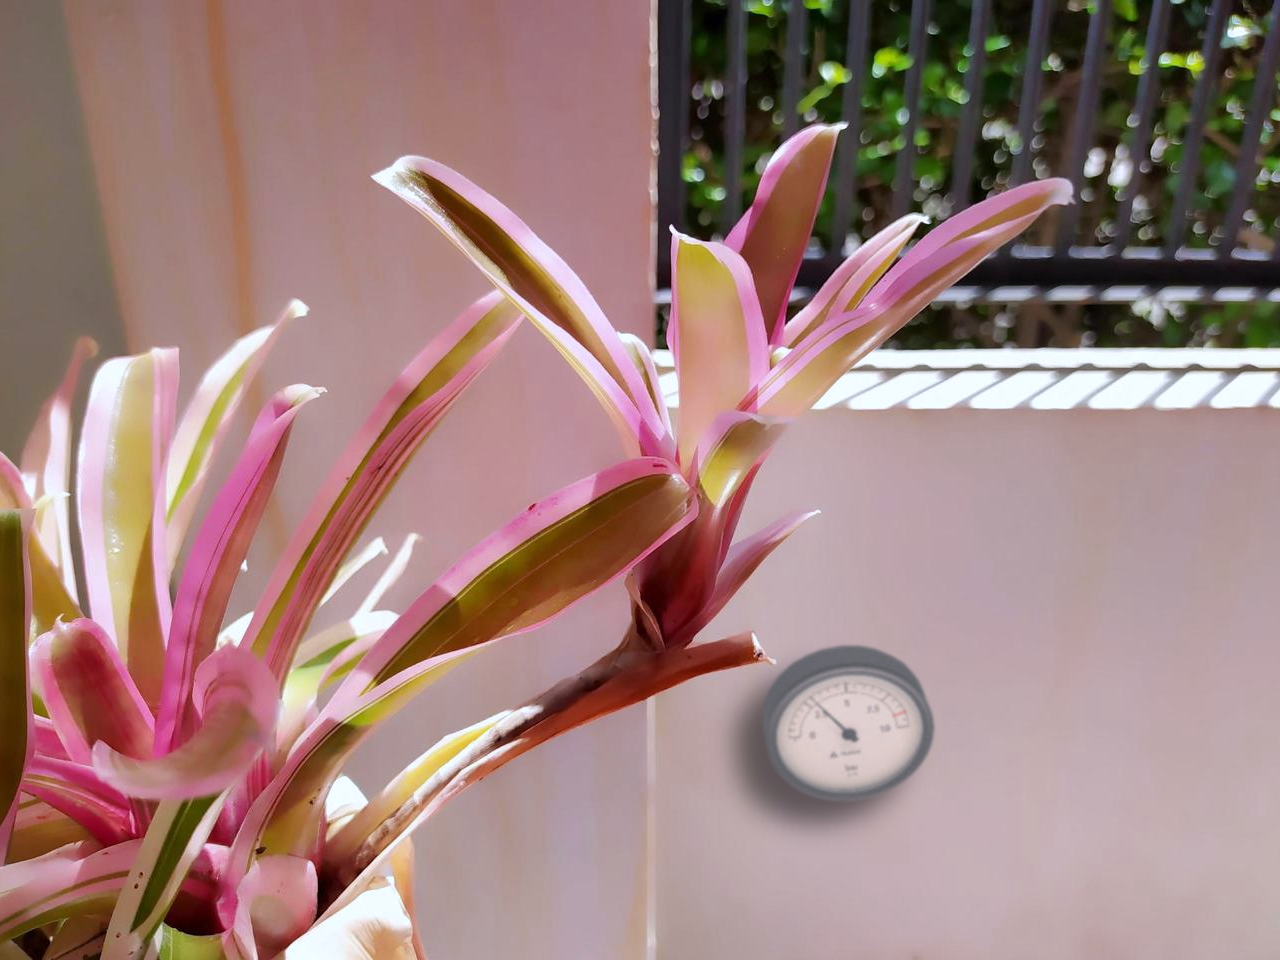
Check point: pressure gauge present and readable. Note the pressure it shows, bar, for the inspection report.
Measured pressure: 3 bar
